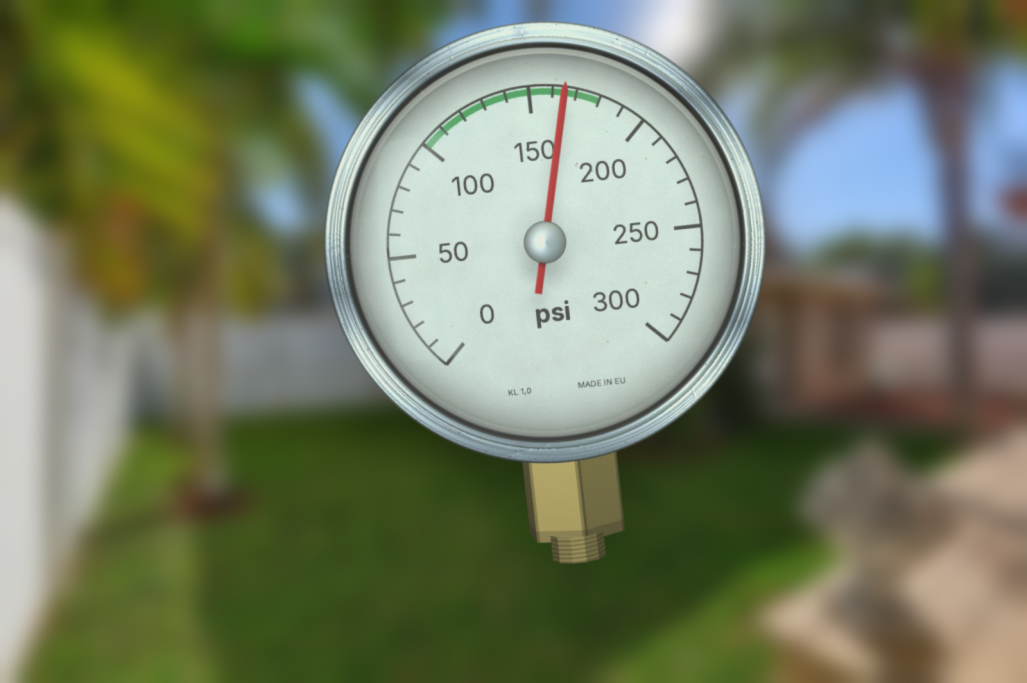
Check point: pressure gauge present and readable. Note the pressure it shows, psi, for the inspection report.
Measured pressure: 165 psi
